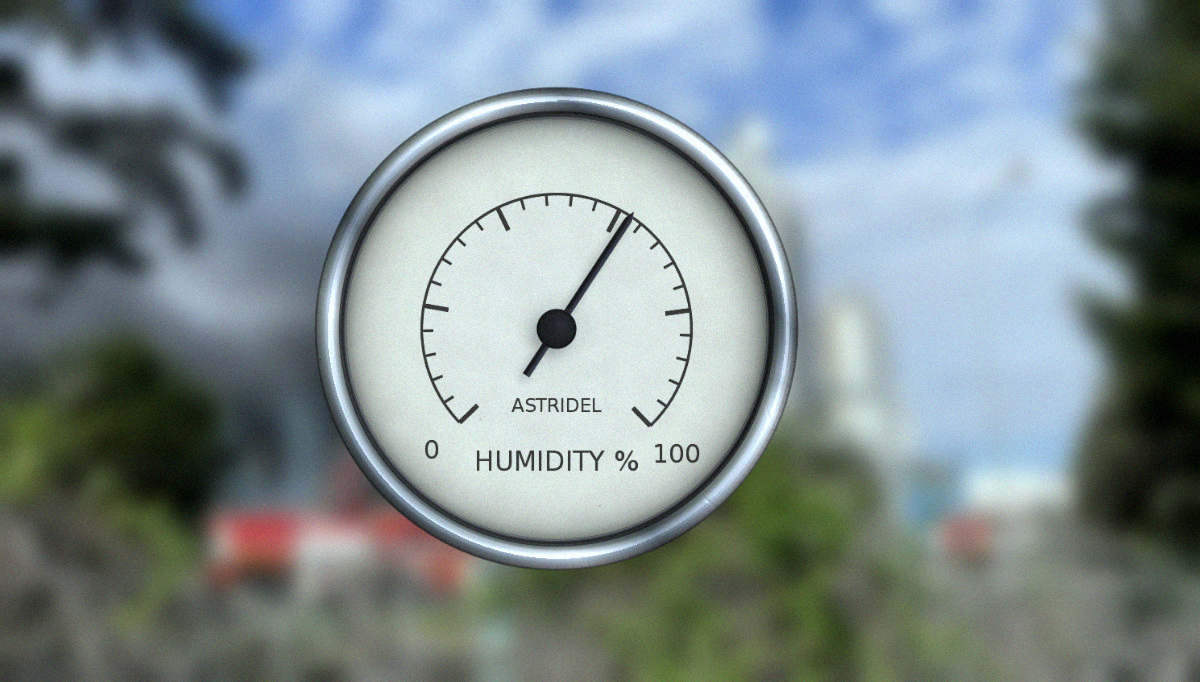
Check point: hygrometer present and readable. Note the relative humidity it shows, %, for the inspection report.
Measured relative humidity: 62 %
